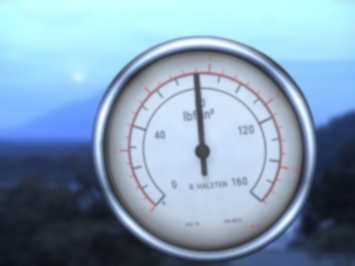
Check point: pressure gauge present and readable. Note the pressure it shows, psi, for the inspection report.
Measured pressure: 80 psi
